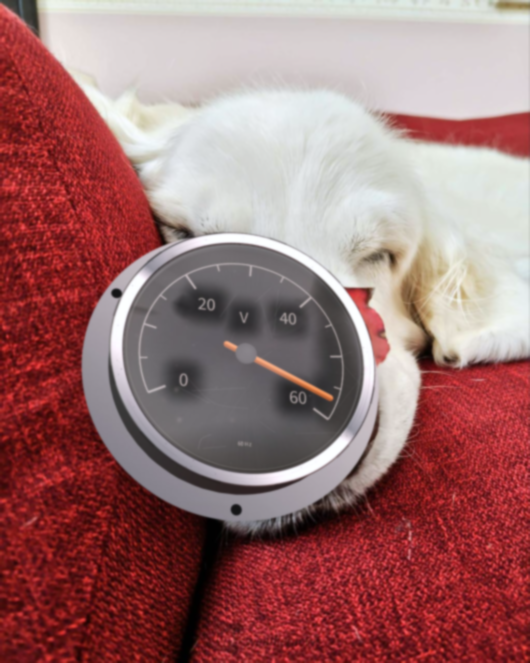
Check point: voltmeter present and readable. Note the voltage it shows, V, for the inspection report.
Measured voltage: 57.5 V
